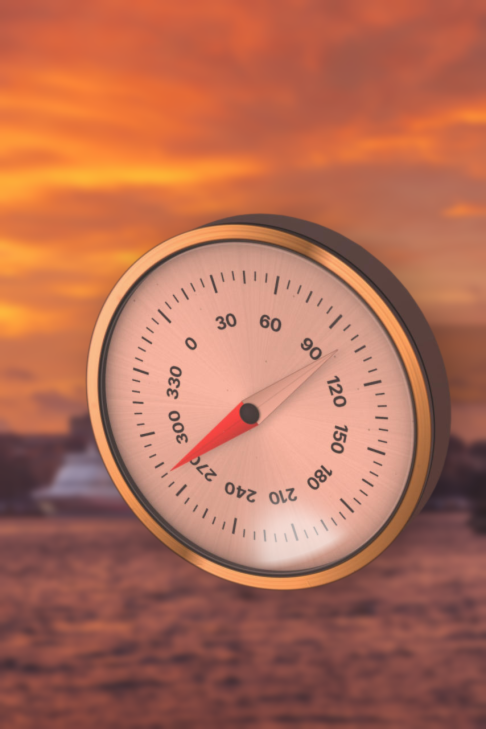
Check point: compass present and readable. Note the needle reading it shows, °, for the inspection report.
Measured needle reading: 280 °
